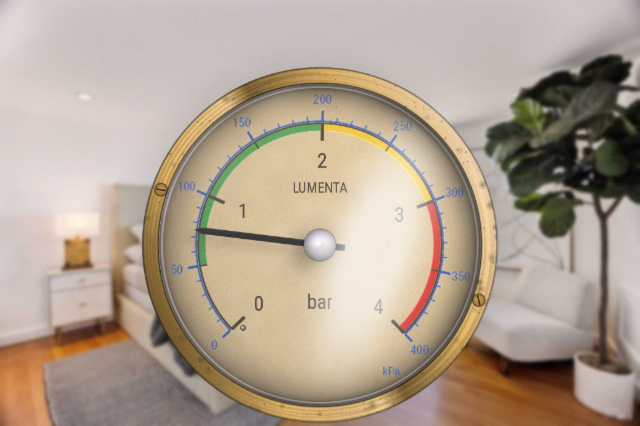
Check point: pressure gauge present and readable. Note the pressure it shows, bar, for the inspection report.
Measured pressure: 0.75 bar
